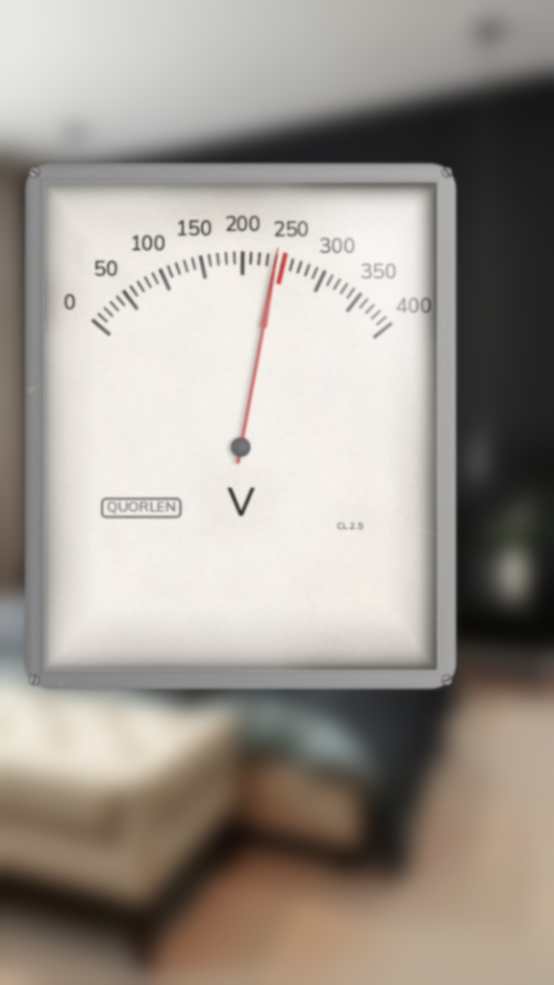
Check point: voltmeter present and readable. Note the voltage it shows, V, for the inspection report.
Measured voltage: 240 V
